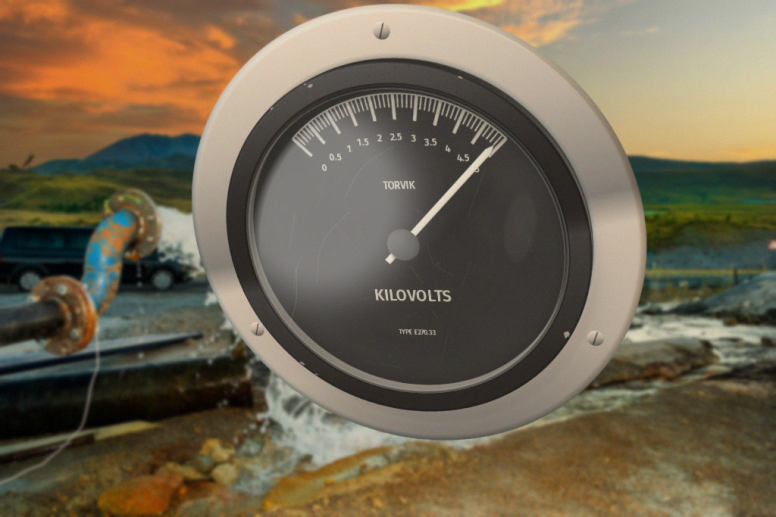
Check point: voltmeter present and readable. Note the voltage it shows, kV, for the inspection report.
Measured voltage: 4.9 kV
